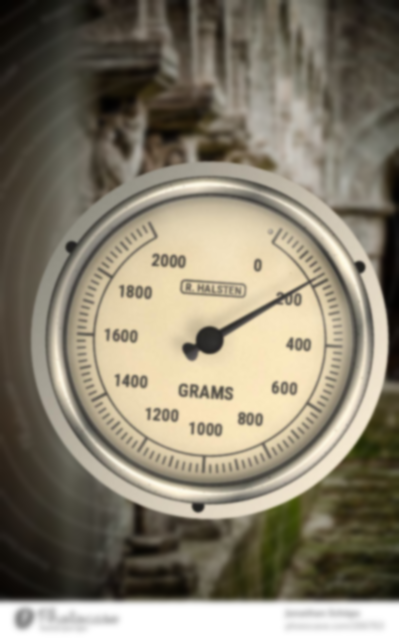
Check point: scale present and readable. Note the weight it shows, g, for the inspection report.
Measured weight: 180 g
